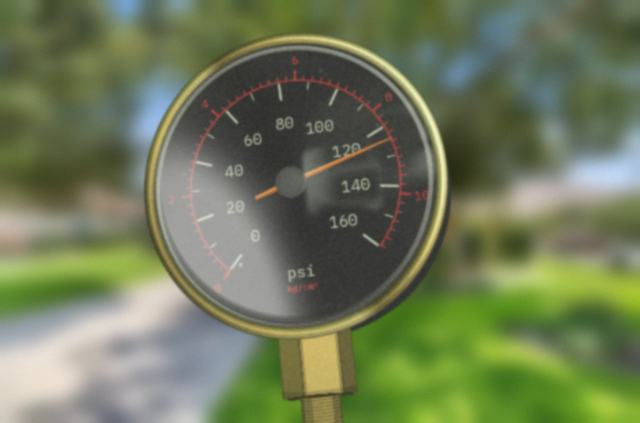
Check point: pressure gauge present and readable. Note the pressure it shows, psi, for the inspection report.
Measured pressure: 125 psi
